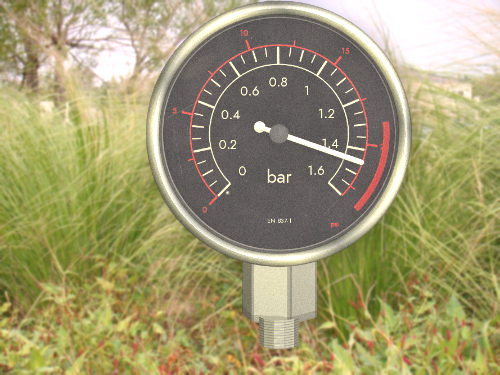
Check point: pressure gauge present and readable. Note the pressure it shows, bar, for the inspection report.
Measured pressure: 1.45 bar
